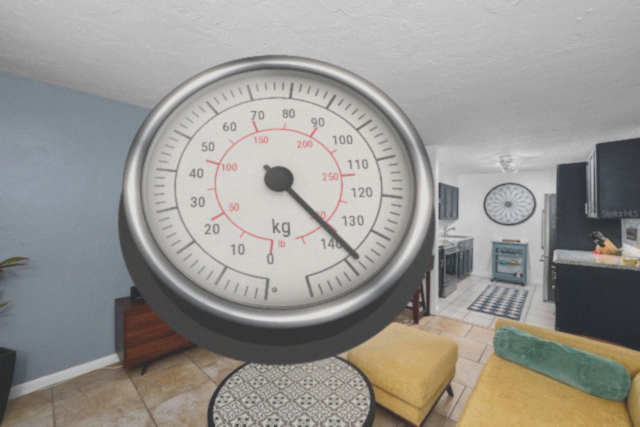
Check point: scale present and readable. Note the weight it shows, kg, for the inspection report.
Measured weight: 138 kg
